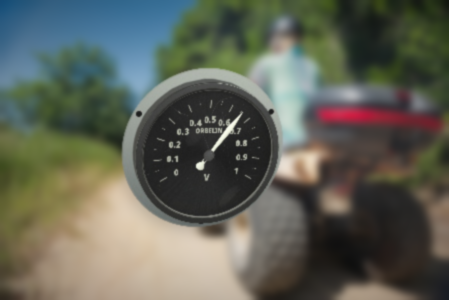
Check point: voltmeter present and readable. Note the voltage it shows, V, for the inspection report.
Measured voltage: 0.65 V
